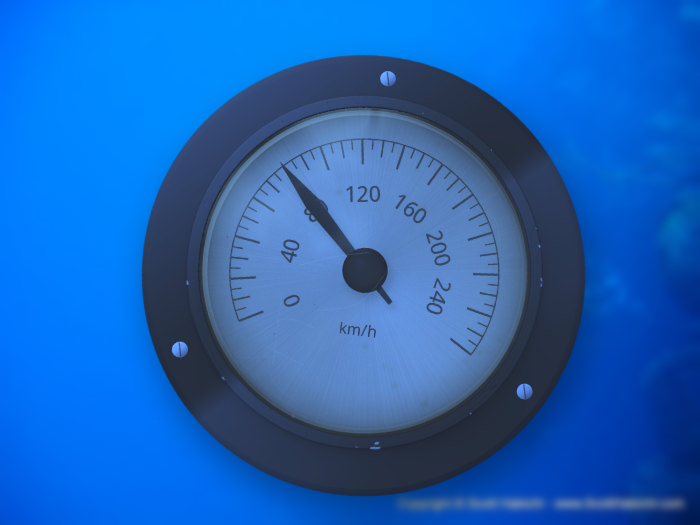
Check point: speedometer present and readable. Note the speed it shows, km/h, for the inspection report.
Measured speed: 80 km/h
